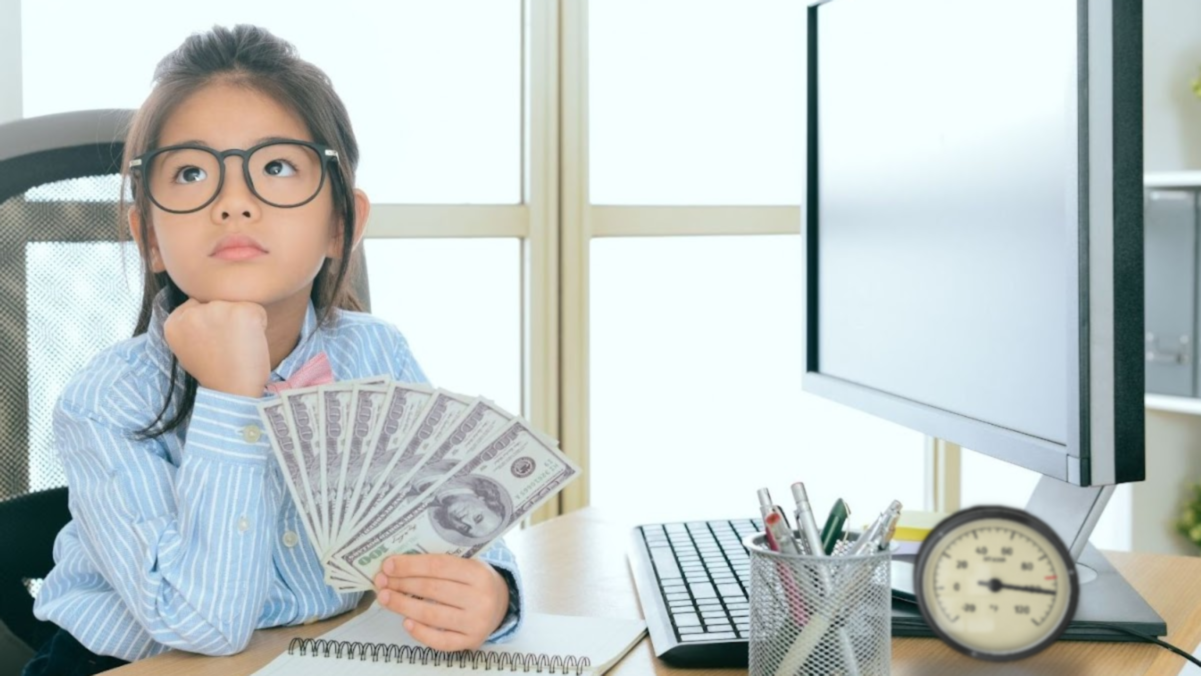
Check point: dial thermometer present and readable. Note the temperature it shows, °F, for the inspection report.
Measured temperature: 100 °F
